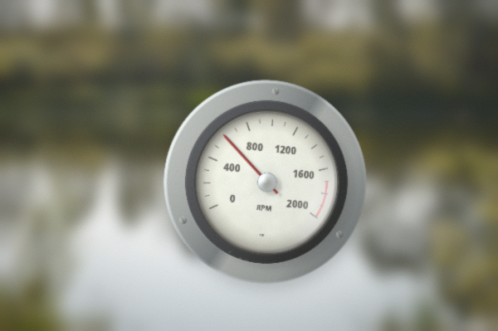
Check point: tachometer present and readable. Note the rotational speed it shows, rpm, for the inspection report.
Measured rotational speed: 600 rpm
